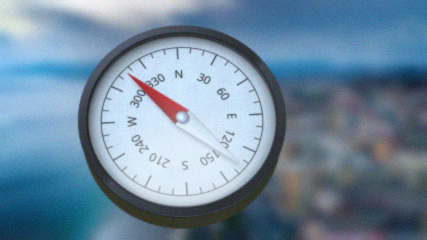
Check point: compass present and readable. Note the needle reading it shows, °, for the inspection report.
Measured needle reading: 315 °
